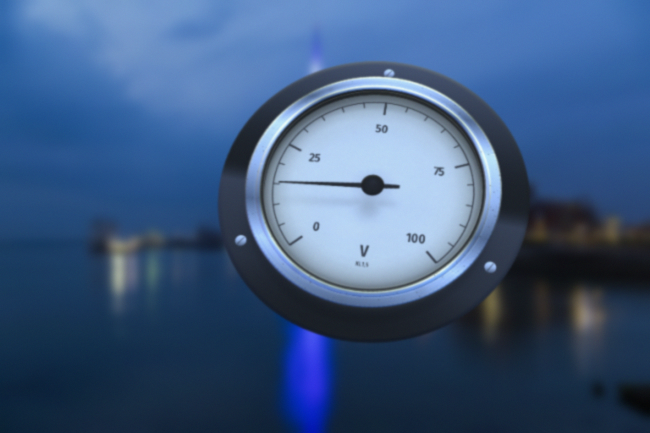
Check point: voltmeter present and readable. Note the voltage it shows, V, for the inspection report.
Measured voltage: 15 V
